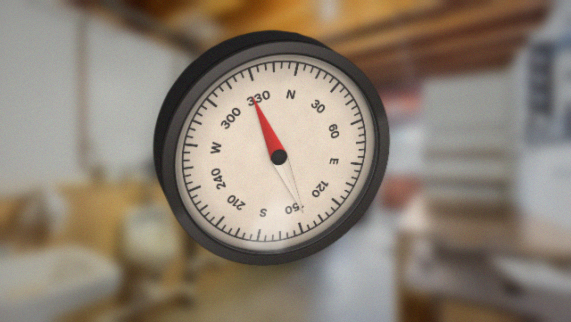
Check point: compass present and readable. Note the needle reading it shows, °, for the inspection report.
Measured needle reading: 325 °
